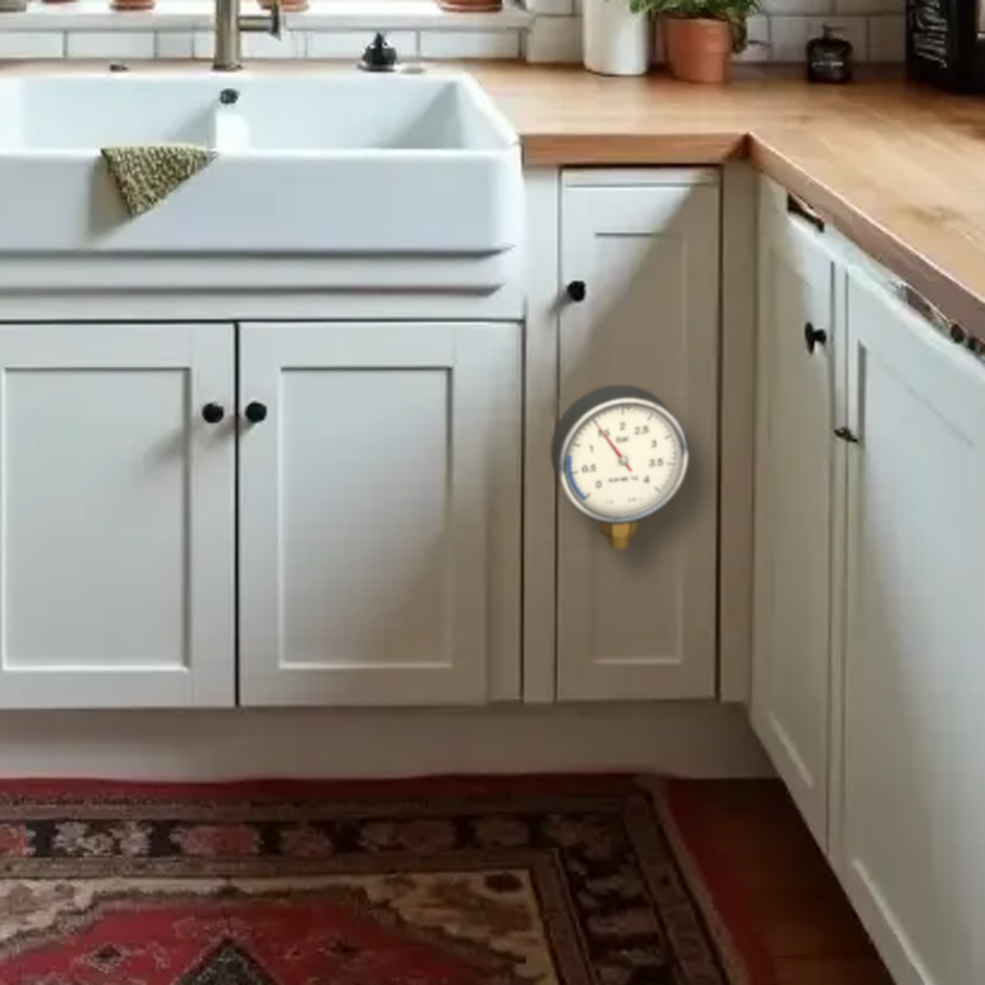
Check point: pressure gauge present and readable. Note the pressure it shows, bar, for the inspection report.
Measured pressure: 1.5 bar
